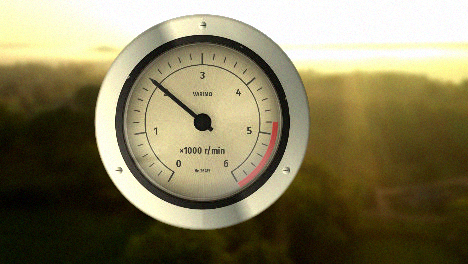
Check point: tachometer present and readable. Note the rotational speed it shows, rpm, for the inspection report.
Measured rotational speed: 2000 rpm
